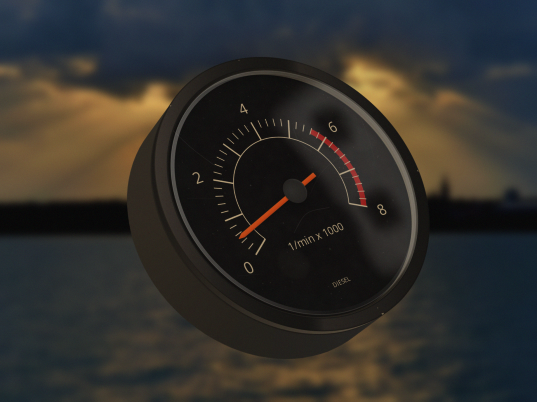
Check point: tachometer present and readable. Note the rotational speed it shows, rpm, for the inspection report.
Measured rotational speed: 500 rpm
